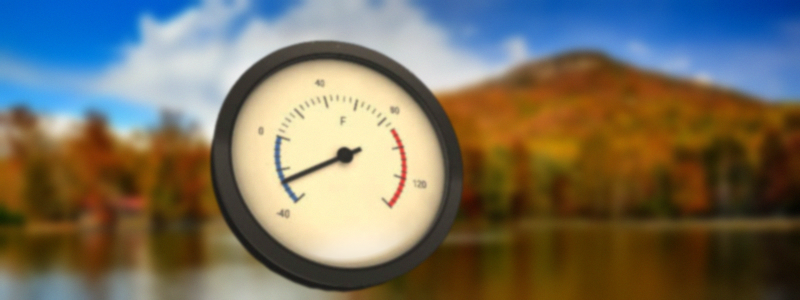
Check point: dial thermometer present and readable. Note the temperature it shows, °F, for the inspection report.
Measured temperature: -28 °F
